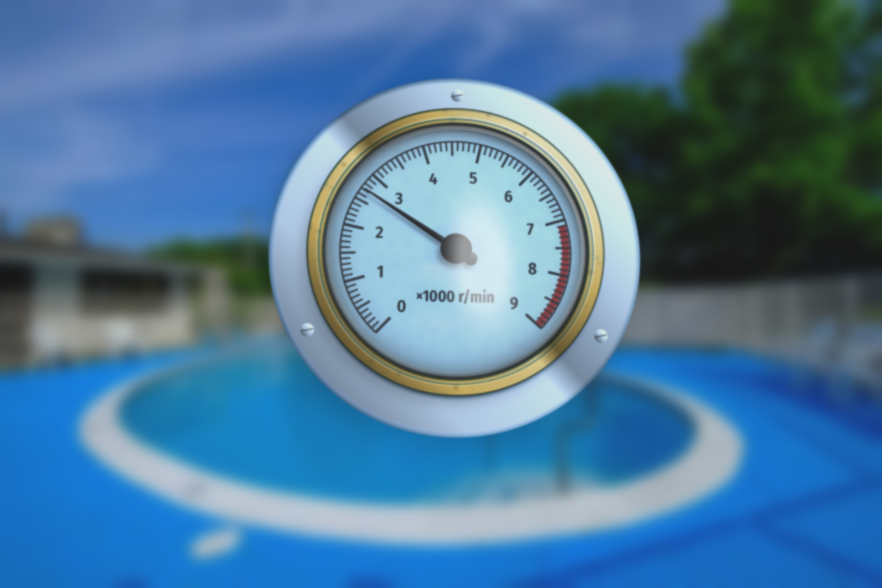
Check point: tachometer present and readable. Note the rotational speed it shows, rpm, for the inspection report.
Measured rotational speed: 2700 rpm
